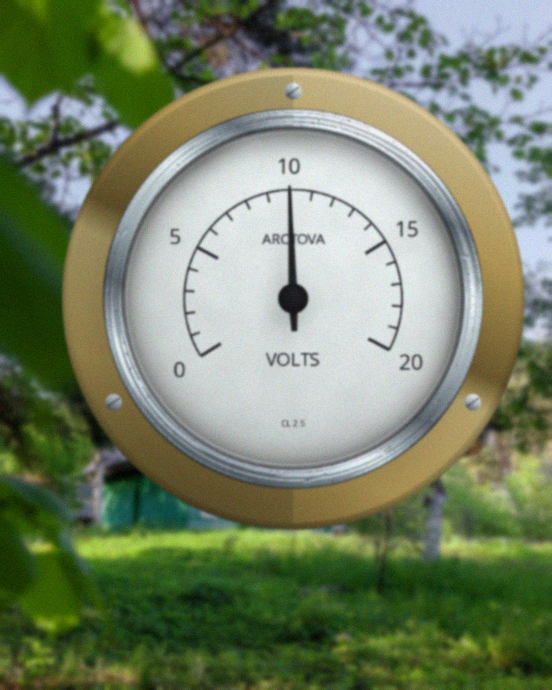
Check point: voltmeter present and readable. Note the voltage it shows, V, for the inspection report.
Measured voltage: 10 V
